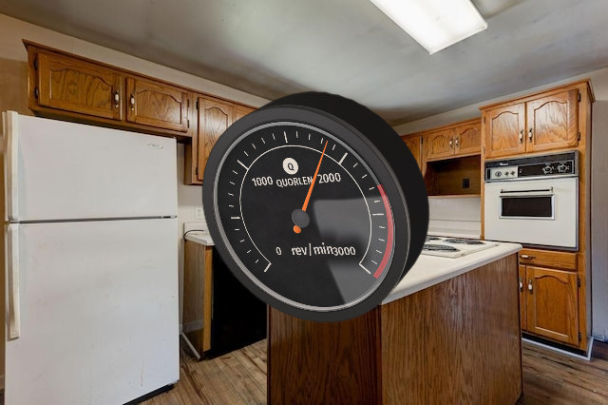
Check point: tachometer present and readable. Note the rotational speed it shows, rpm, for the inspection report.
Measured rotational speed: 1850 rpm
